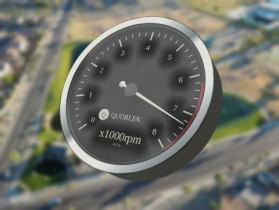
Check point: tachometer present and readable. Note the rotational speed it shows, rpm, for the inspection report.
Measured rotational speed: 7300 rpm
